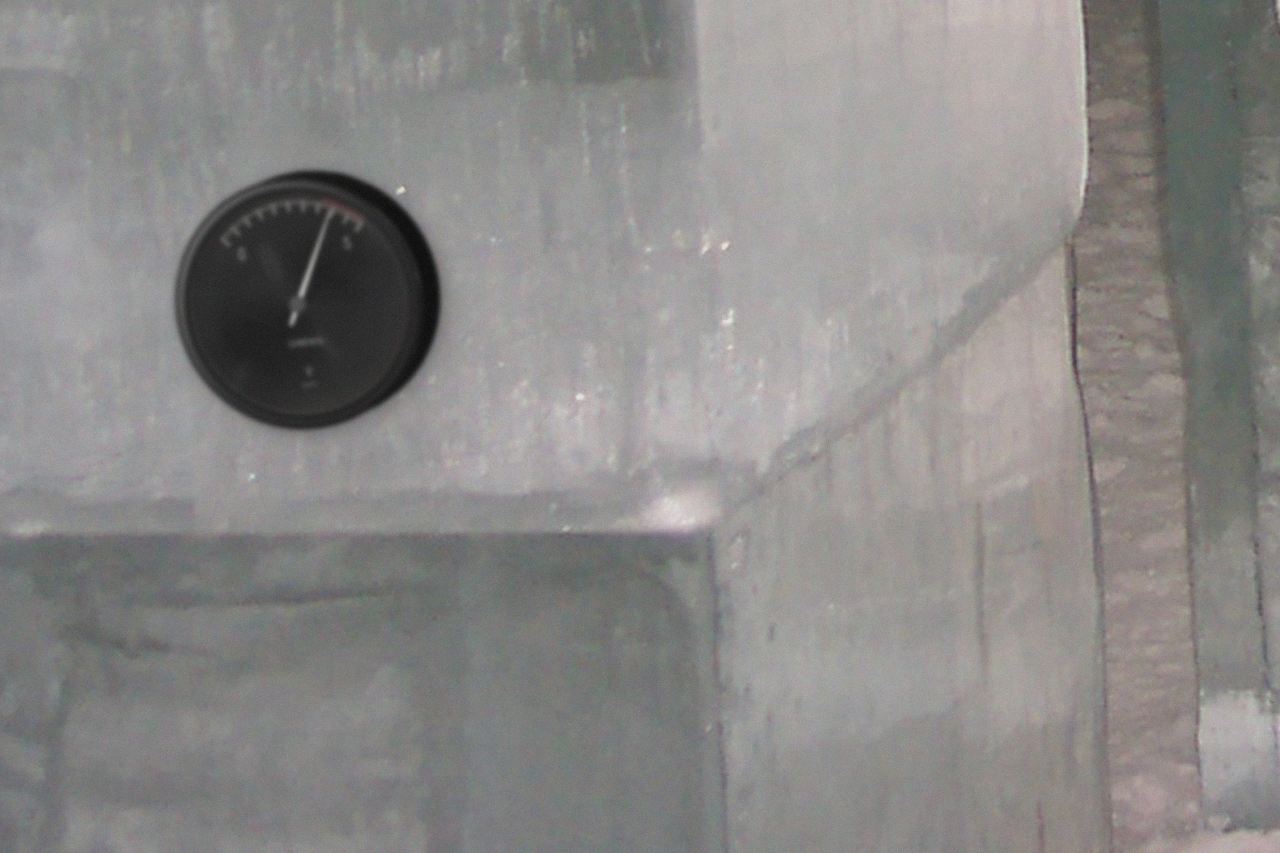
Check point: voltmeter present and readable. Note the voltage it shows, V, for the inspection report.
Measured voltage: 4 V
